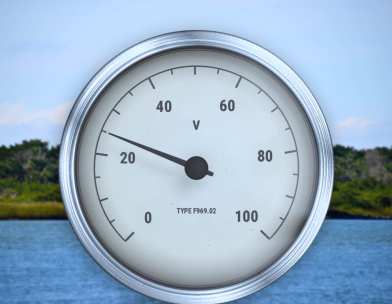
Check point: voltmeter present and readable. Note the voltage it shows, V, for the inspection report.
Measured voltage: 25 V
